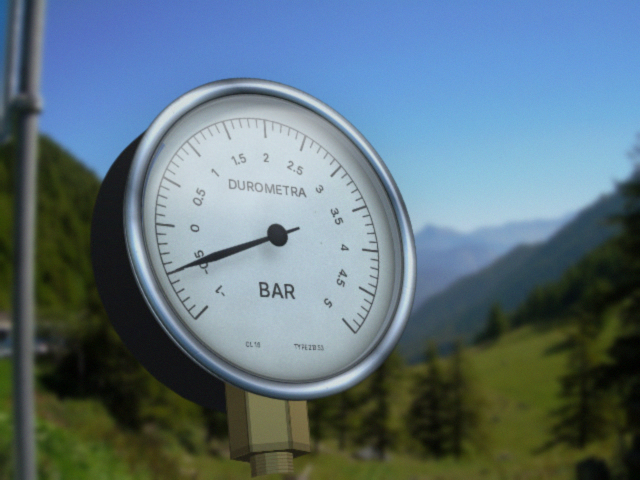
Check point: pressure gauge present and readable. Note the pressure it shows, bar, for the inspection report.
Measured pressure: -0.5 bar
